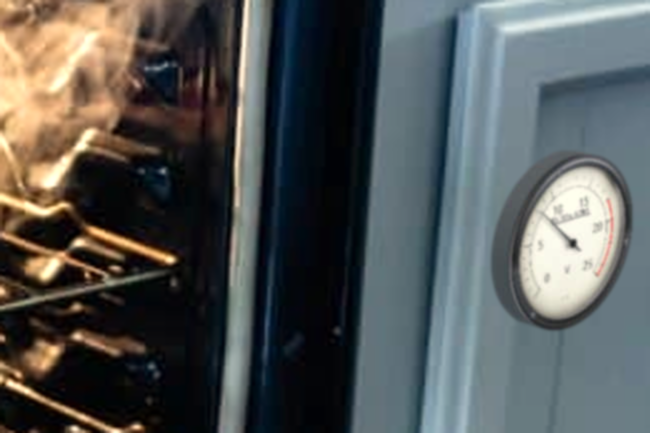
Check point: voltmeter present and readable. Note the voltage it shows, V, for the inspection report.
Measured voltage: 8 V
